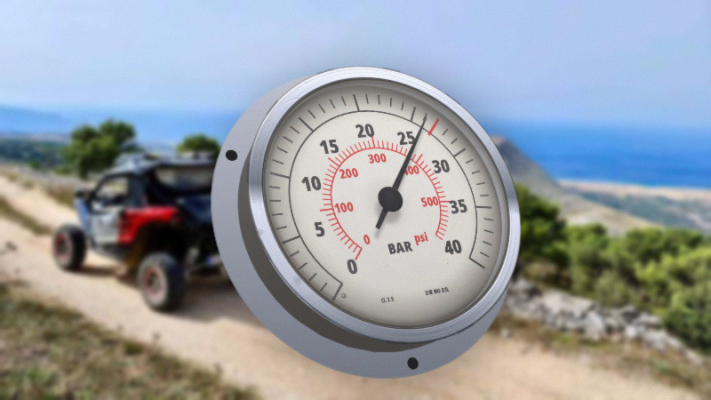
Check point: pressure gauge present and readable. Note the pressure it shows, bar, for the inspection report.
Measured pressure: 26 bar
